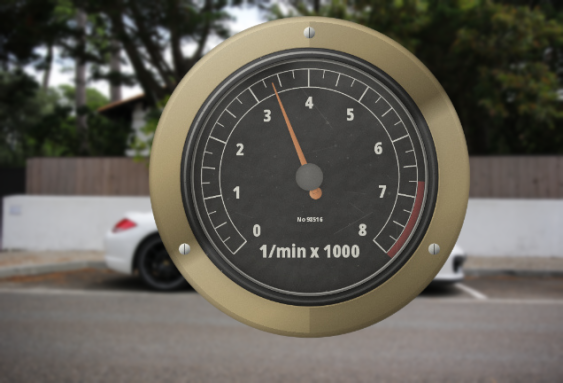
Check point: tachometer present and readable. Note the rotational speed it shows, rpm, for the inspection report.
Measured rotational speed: 3375 rpm
